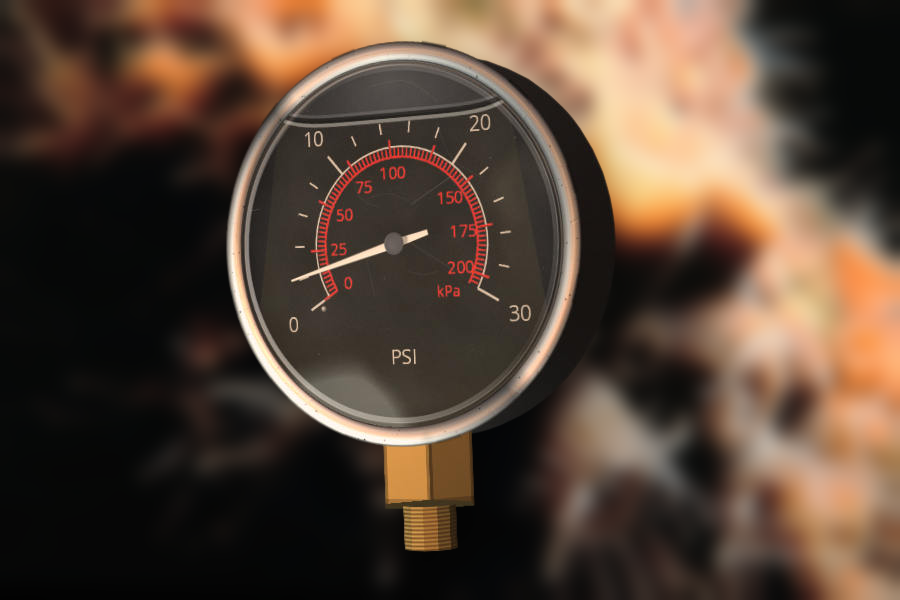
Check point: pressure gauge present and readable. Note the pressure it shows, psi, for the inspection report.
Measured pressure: 2 psi
